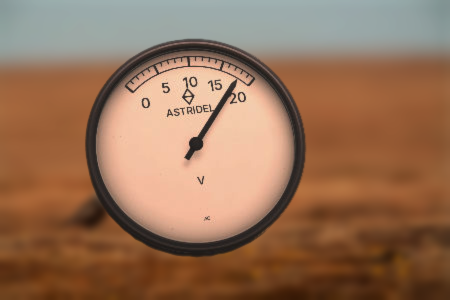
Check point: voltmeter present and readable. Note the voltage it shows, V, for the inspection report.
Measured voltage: 18 V
